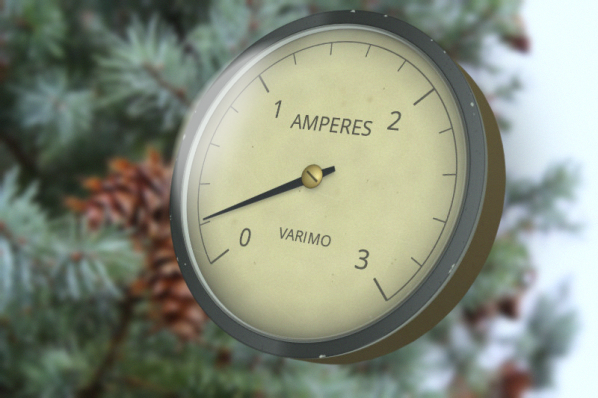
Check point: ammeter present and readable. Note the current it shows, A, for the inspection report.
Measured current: 0.2 A
